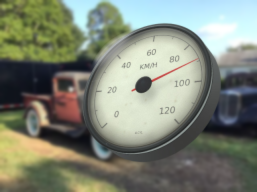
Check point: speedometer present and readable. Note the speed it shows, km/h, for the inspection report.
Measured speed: 90 km/h
